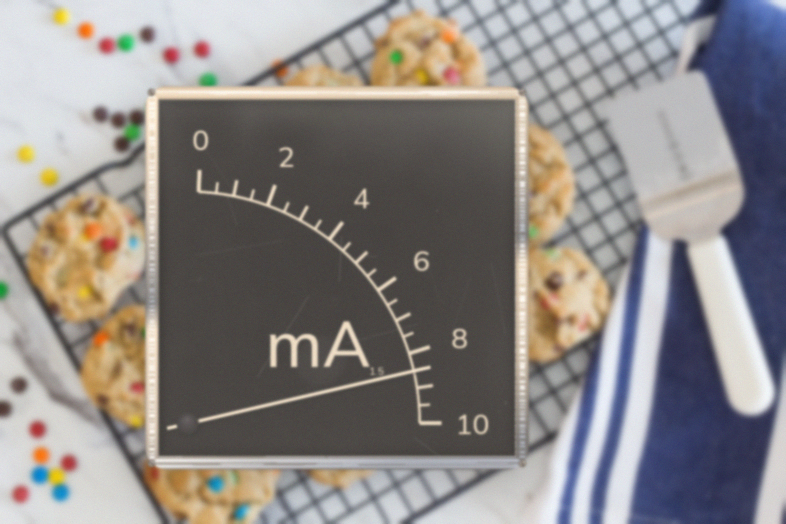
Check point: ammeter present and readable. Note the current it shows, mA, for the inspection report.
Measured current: 8.5 mA
